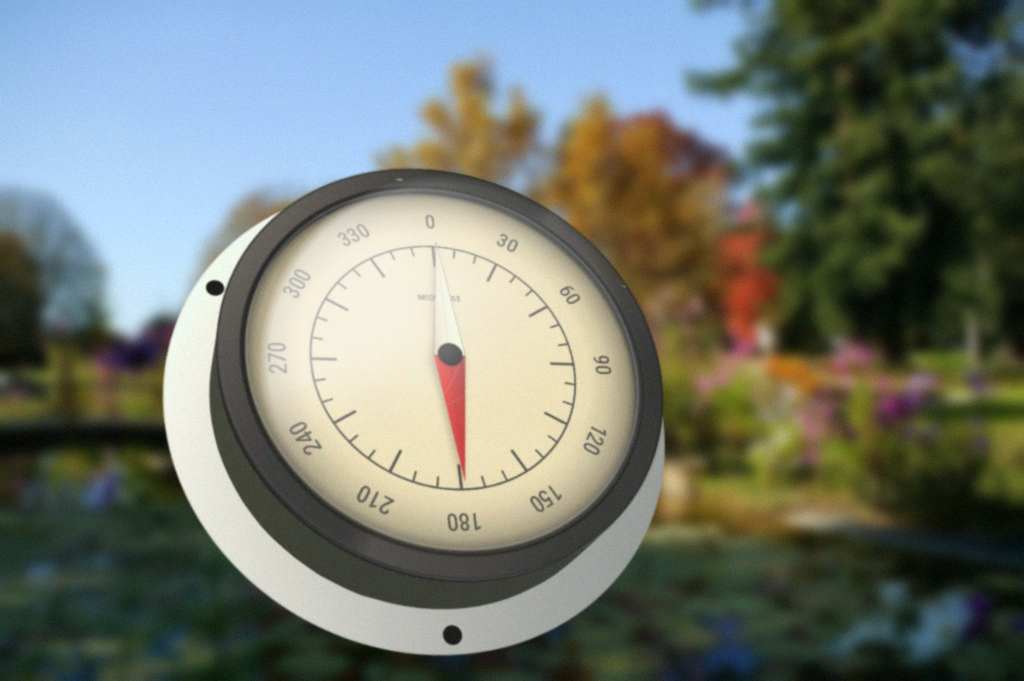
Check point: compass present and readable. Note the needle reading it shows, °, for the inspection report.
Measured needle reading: 180 °
